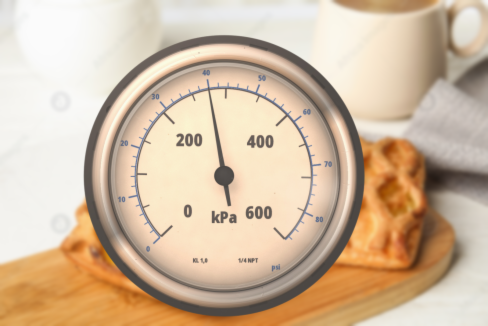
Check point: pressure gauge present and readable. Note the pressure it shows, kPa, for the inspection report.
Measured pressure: 275 kPa
